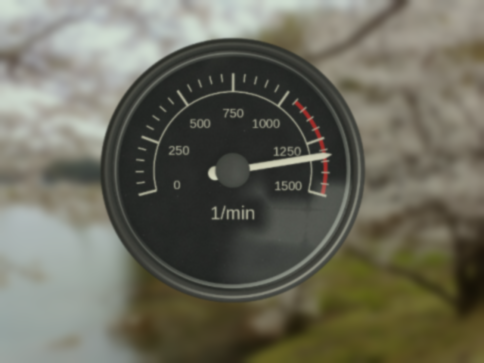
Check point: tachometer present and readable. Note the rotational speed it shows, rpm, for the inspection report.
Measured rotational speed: 1325 rpm
